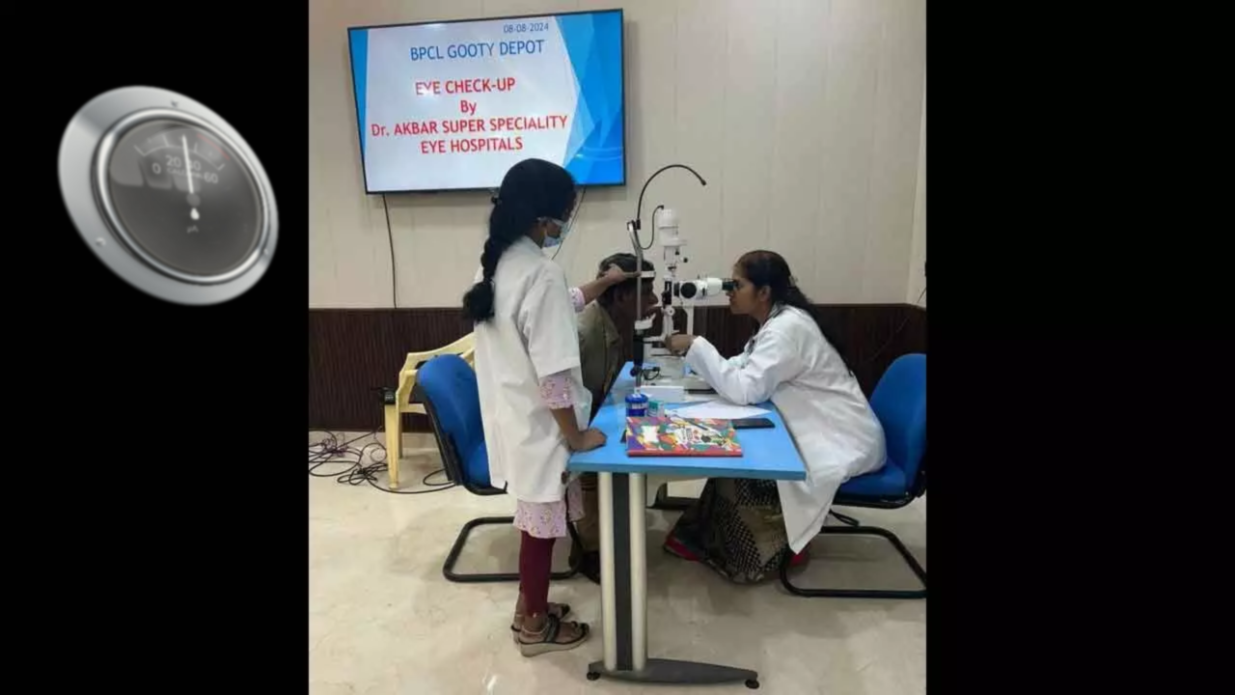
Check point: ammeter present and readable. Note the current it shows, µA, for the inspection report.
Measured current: 30 µA
